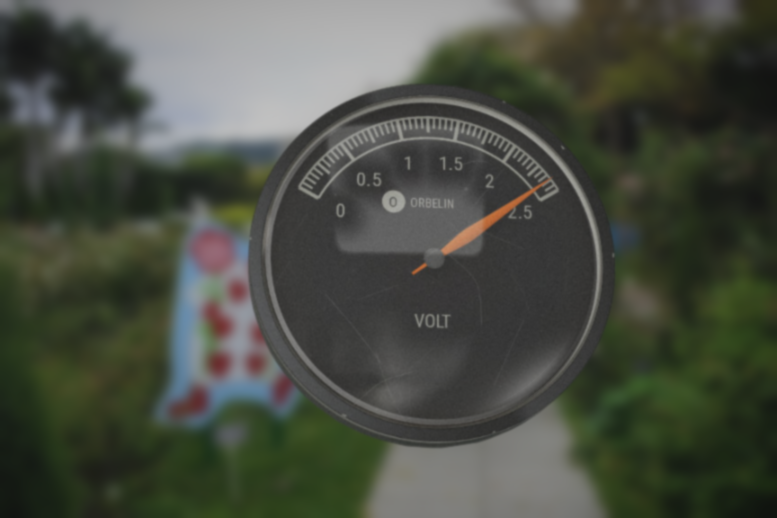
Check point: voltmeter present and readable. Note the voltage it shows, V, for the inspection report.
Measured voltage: 2.4 V
